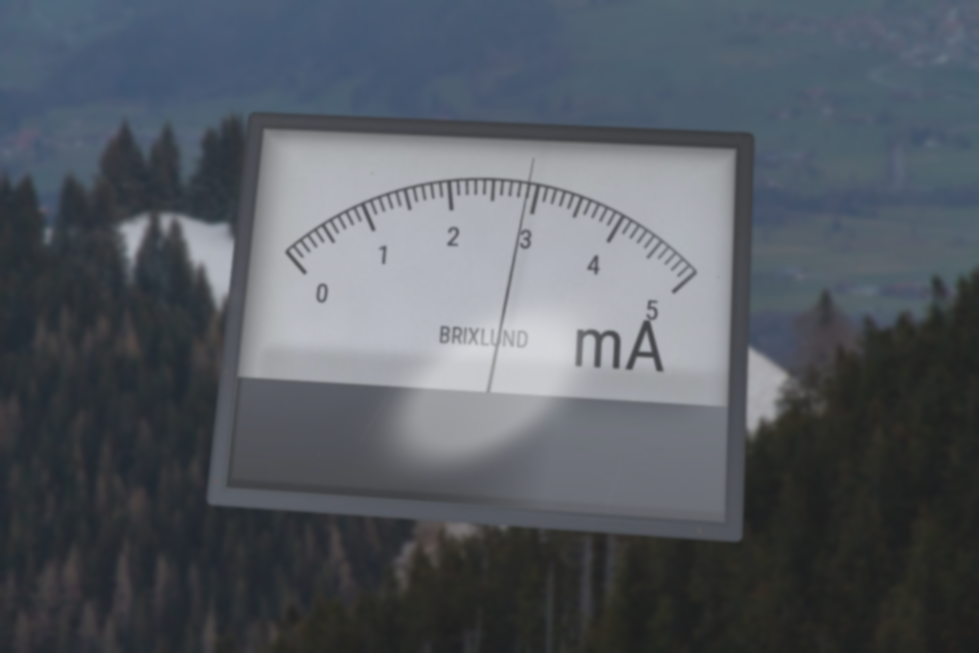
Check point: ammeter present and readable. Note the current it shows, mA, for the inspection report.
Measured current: 2.9 mA
